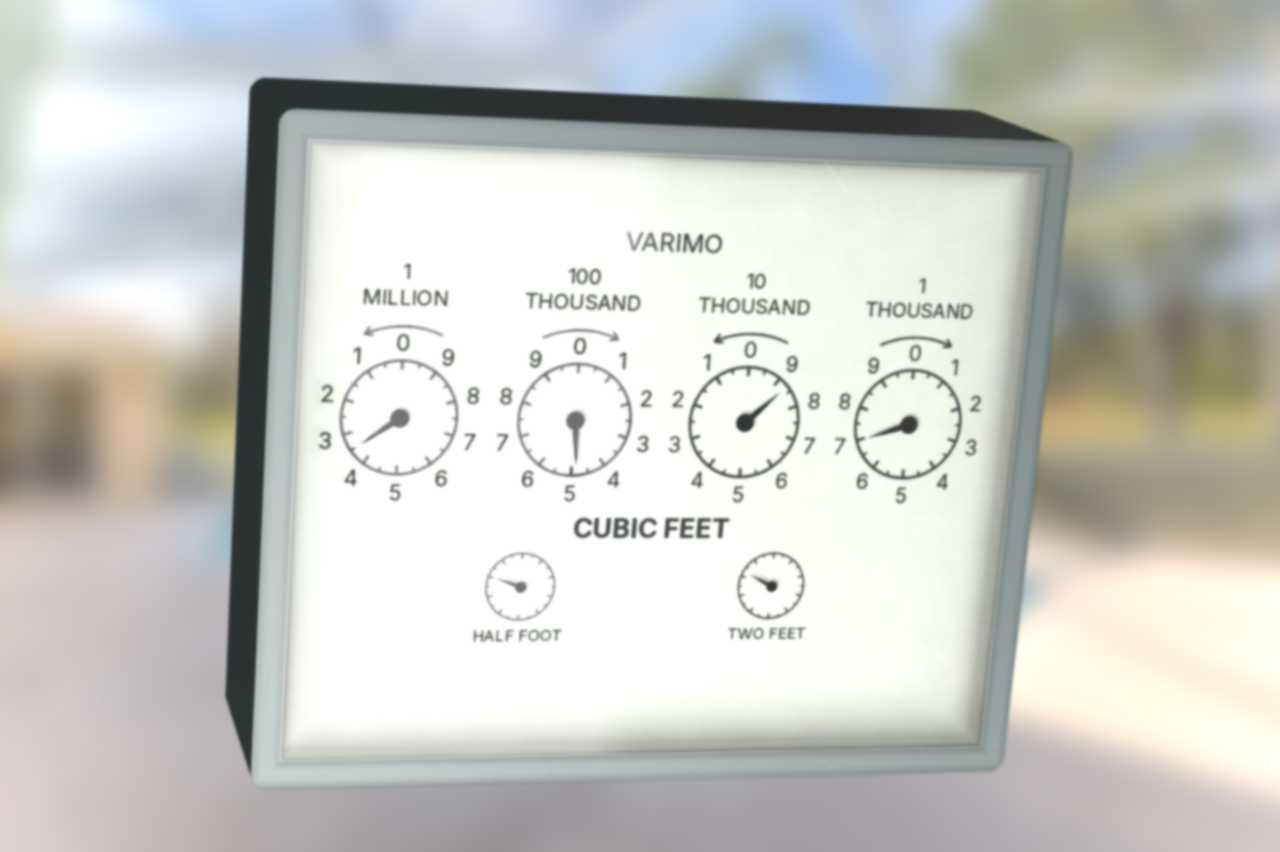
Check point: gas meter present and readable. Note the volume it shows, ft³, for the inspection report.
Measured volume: 348700 ft³
